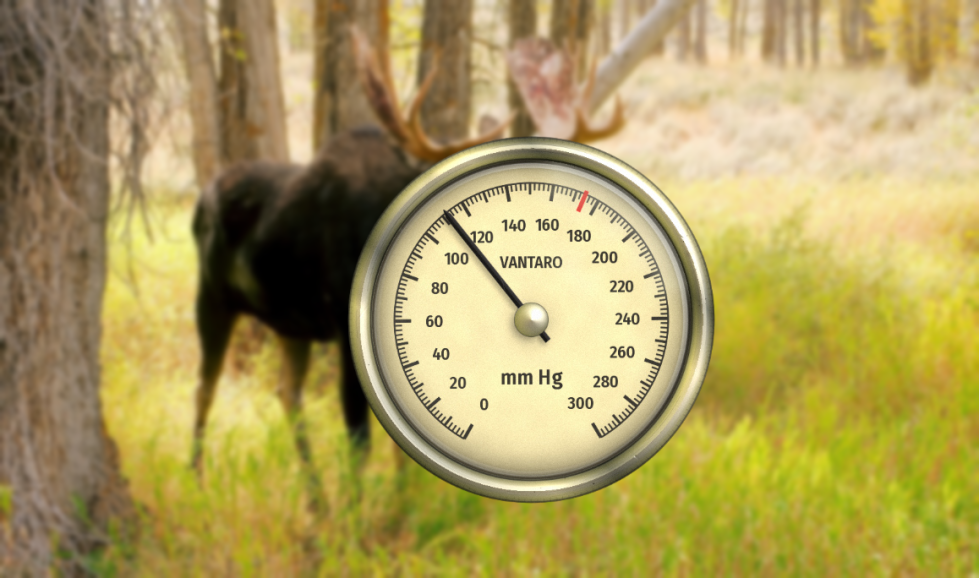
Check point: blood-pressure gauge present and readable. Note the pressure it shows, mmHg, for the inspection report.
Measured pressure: 112 mmHg
